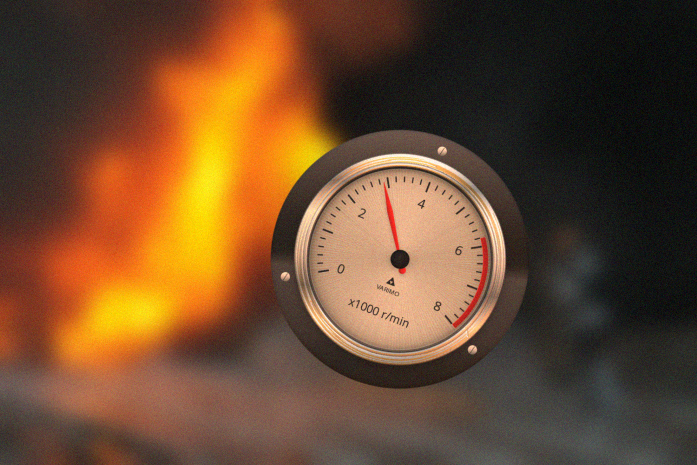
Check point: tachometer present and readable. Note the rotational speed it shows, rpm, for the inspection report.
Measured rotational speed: 2900 rpm
